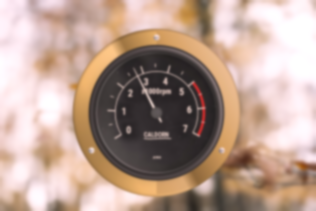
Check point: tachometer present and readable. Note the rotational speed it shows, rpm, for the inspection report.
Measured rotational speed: 2750 rpm
